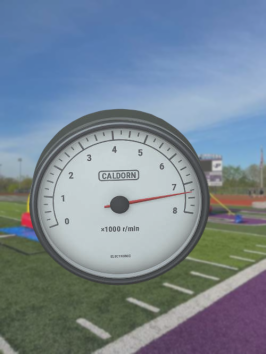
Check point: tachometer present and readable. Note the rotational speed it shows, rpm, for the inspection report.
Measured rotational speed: 7250 rpm
